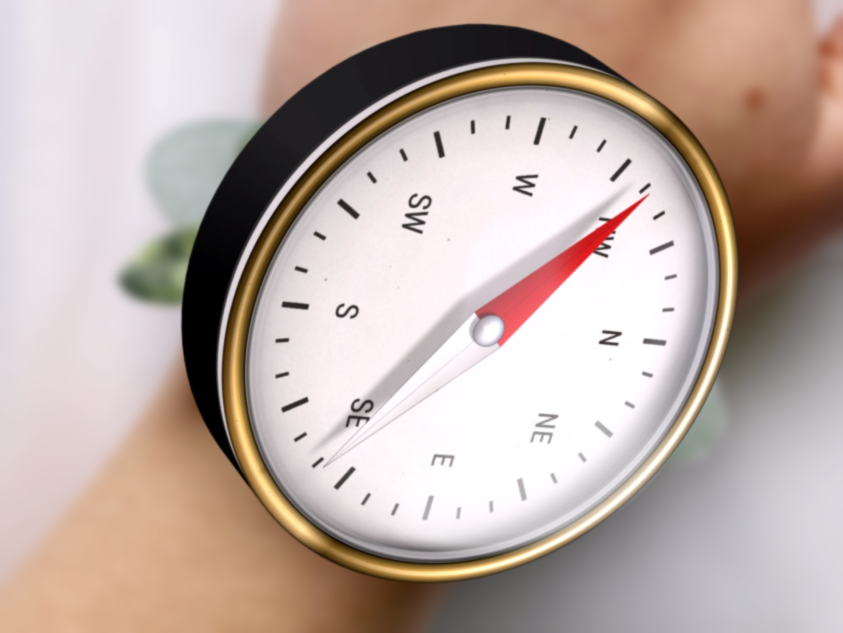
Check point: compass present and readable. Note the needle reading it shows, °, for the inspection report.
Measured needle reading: 310 °
